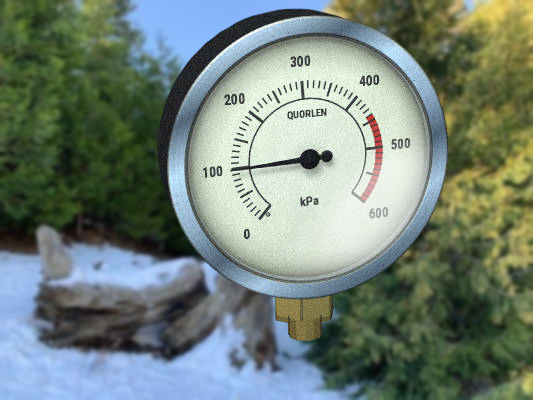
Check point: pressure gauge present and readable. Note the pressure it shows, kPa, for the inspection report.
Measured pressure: 100 kPa
